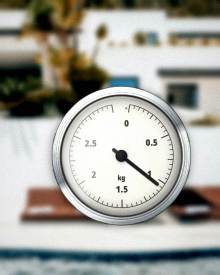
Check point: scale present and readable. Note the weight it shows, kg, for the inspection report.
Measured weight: 1.05 kg
